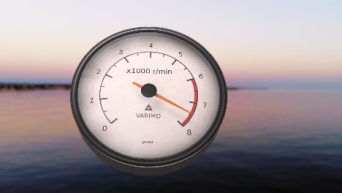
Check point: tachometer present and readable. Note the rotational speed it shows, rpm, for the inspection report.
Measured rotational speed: 7500 rpm
